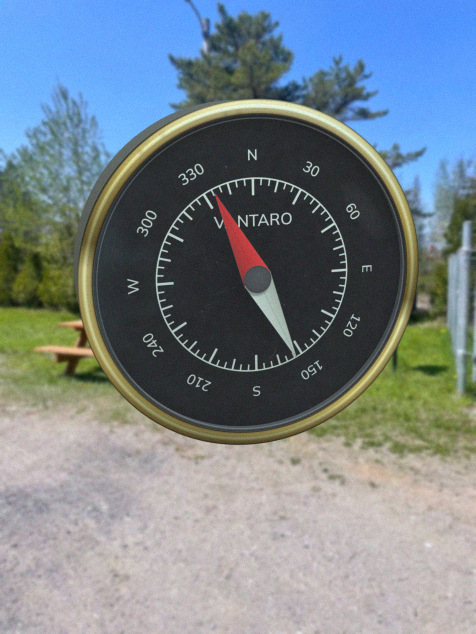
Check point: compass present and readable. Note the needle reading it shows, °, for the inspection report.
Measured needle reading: 335 °
